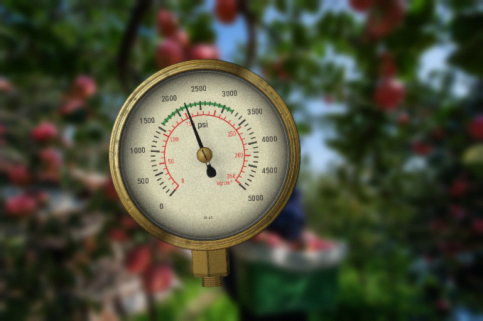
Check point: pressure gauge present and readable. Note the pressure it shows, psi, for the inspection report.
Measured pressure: 2200 psi
